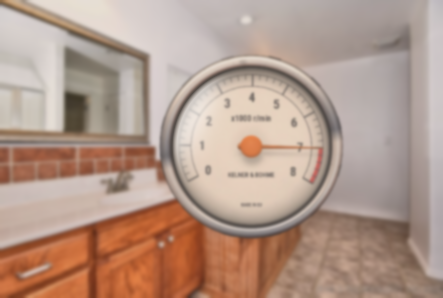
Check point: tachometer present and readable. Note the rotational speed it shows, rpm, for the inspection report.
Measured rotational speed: 7000 rpm
